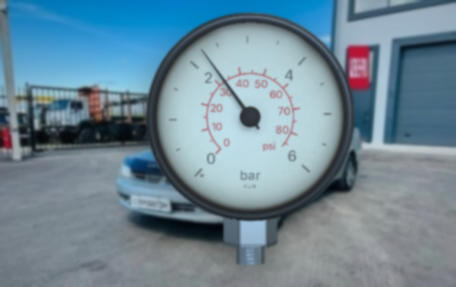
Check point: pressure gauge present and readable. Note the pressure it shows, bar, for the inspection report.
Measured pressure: 2.25 bar
